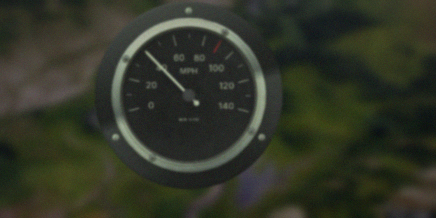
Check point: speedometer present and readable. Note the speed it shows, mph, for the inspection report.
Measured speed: 40 mph
